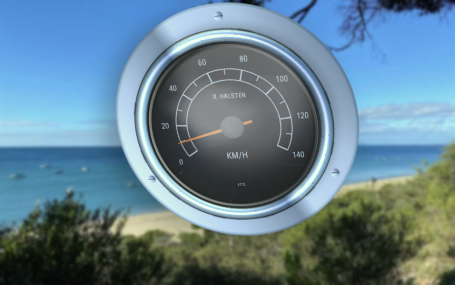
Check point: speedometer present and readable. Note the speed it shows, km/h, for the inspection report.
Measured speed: 10 km/h
